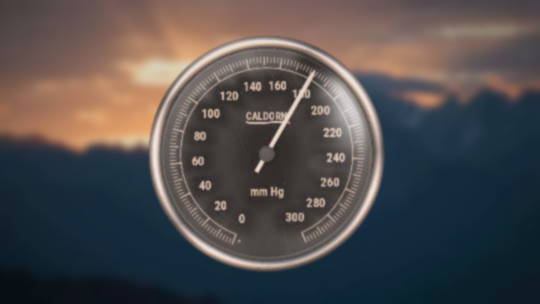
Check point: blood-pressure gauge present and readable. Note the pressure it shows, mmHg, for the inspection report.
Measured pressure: 180 mmHg
